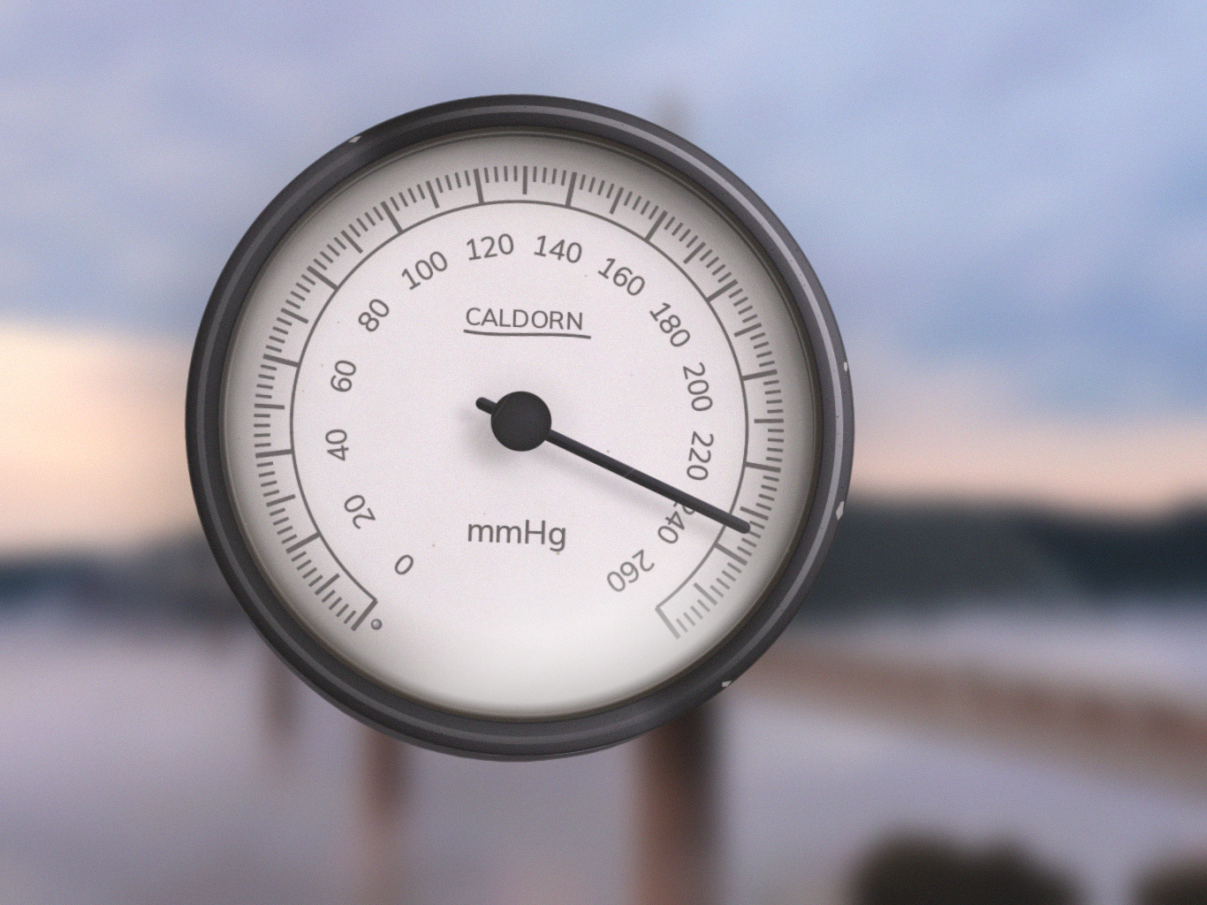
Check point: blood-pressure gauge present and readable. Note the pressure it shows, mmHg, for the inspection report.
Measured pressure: 234 mmHg
